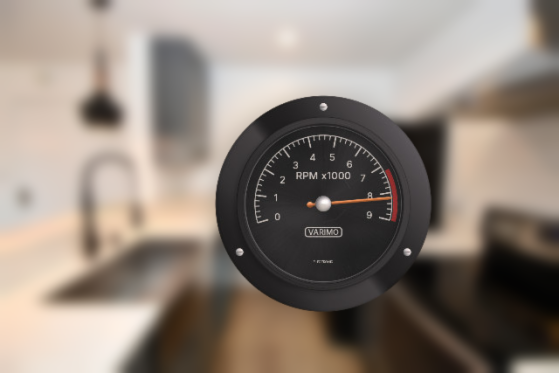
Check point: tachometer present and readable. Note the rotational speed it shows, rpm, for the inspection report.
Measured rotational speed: 8200 rpm
